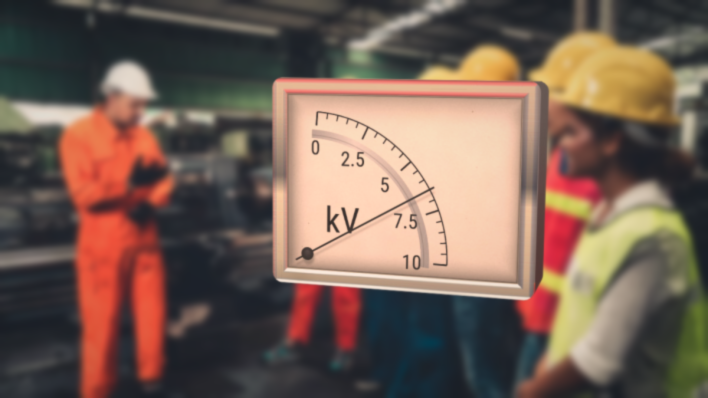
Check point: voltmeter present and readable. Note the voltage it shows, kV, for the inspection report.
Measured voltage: 6.5 kV
